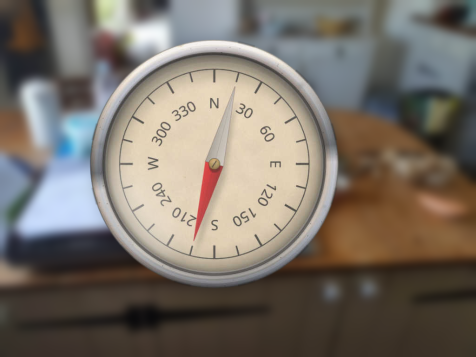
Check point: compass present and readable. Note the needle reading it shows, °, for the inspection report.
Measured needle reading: 195 °
